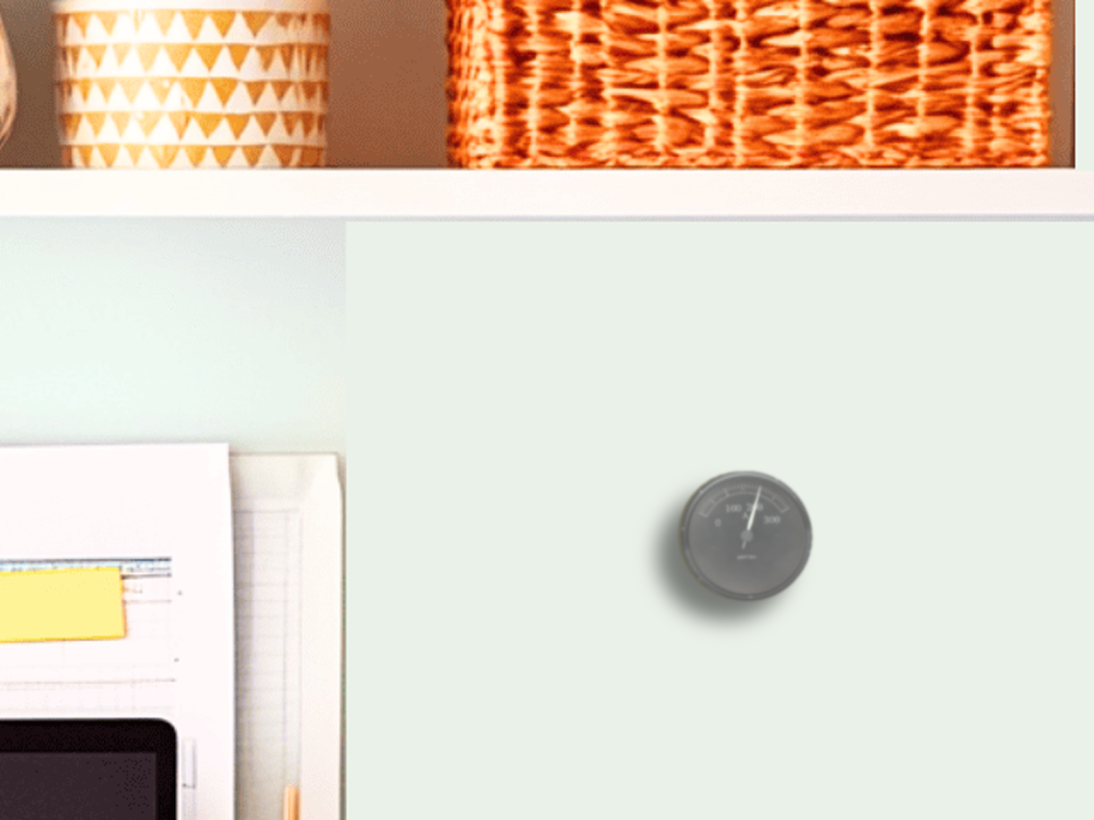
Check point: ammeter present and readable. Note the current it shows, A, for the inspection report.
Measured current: 200 A
